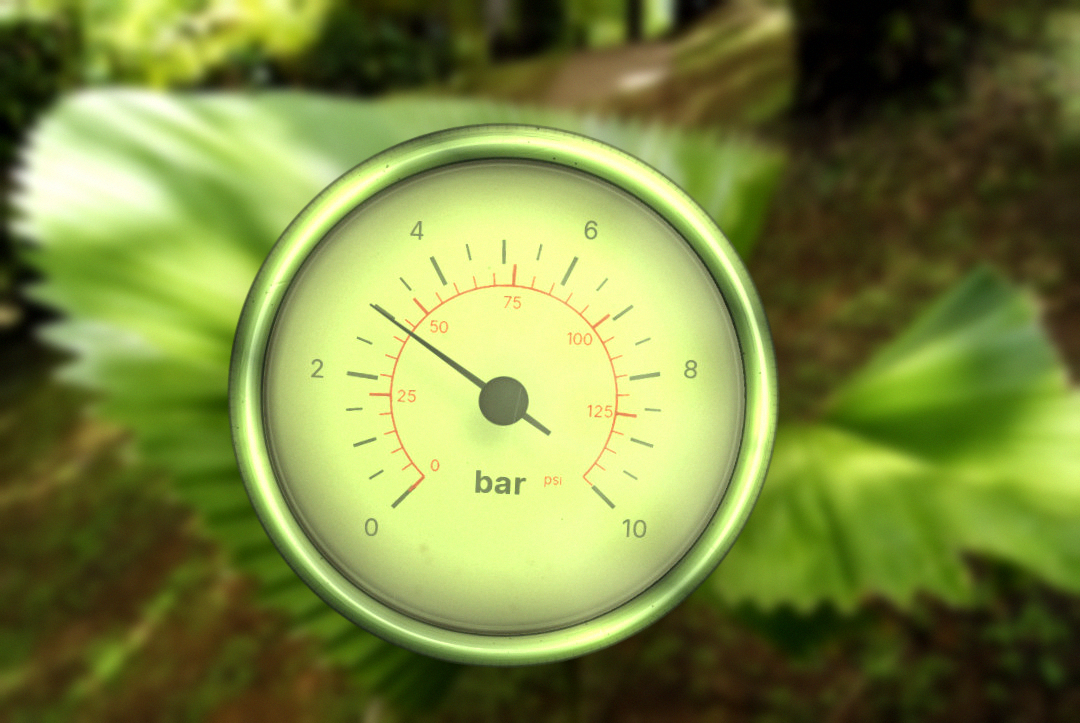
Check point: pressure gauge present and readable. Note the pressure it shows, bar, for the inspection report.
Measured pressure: 3 bar
